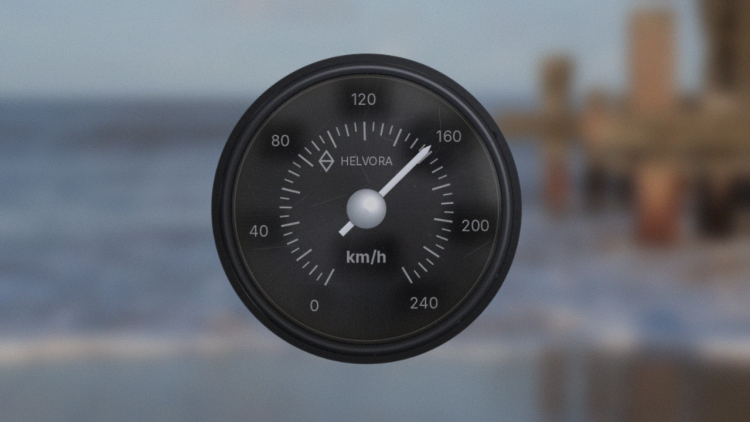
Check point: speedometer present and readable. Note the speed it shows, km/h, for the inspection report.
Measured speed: 157.5 km/h
